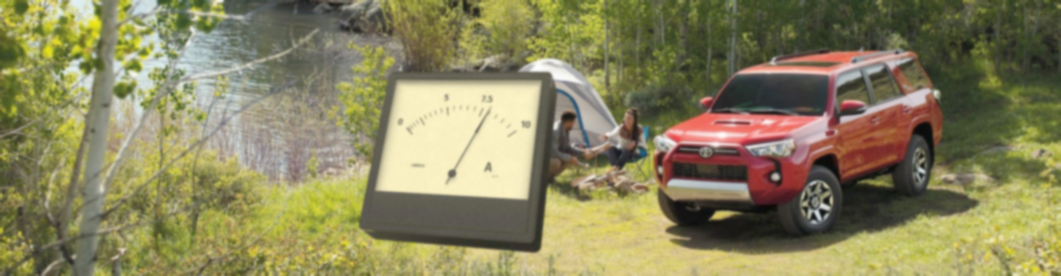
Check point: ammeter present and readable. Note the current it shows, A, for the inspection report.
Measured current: 8 A
